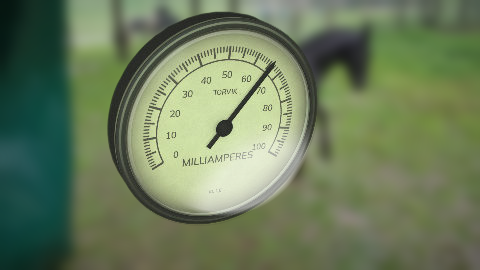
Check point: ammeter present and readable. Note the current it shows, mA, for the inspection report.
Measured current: 65 mA
